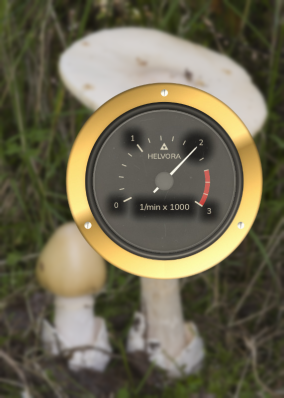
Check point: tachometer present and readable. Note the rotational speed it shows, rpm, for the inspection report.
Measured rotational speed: 2000 rpm
